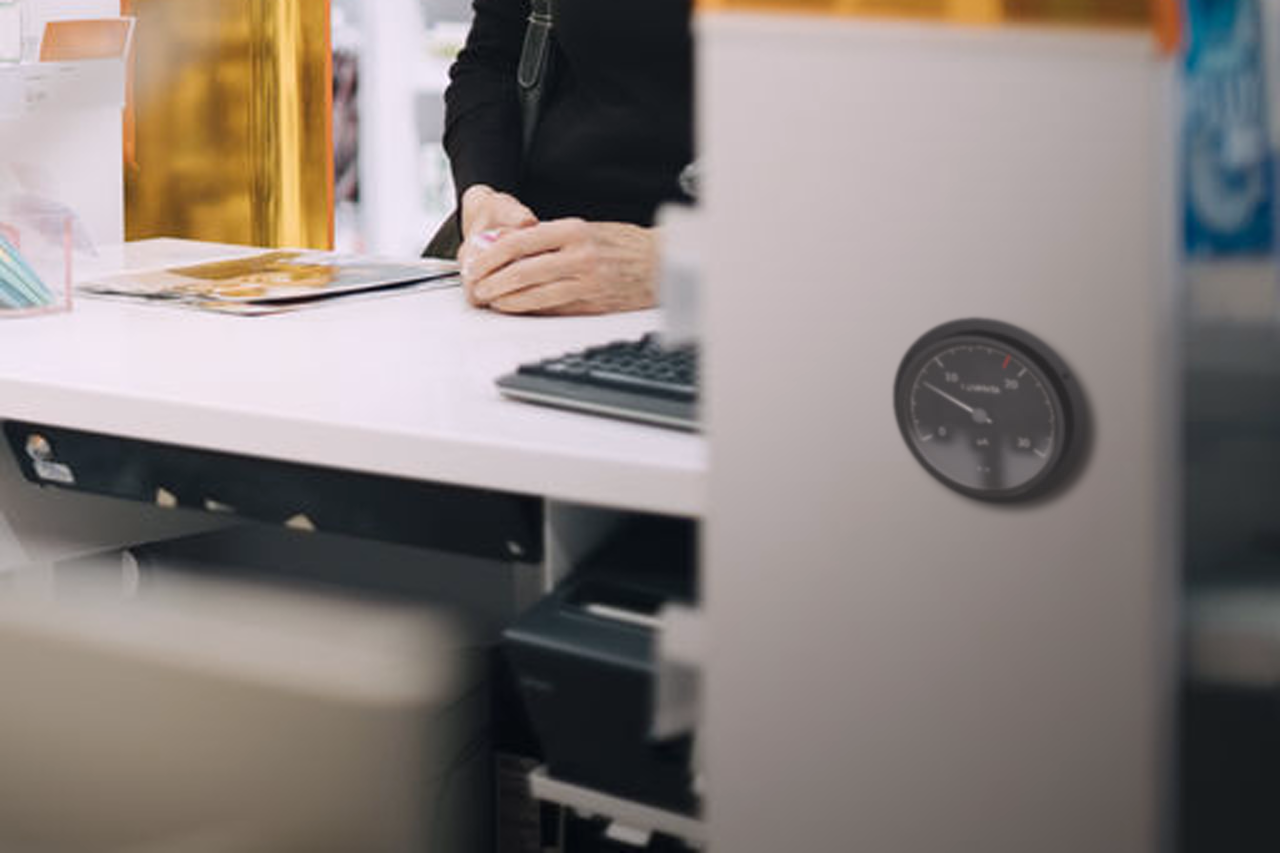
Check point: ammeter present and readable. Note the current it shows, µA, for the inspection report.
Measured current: 7 µA
